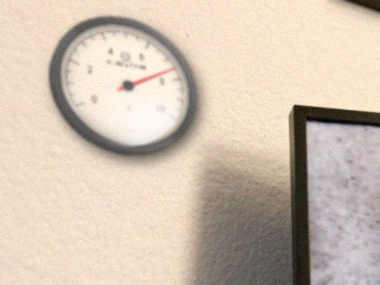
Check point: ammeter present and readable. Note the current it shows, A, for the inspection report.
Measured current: 7.5 A
